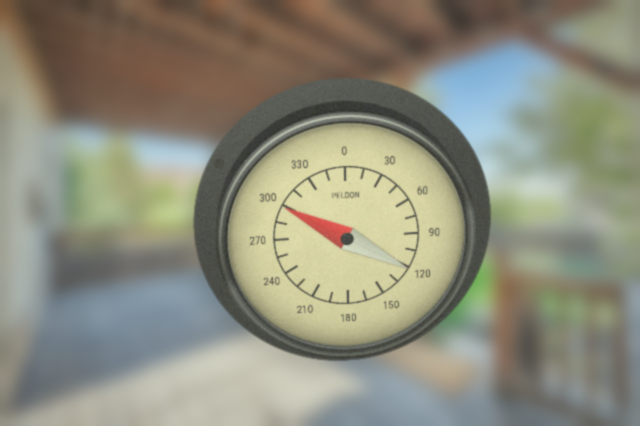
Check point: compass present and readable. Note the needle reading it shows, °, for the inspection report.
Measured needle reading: 300 °
